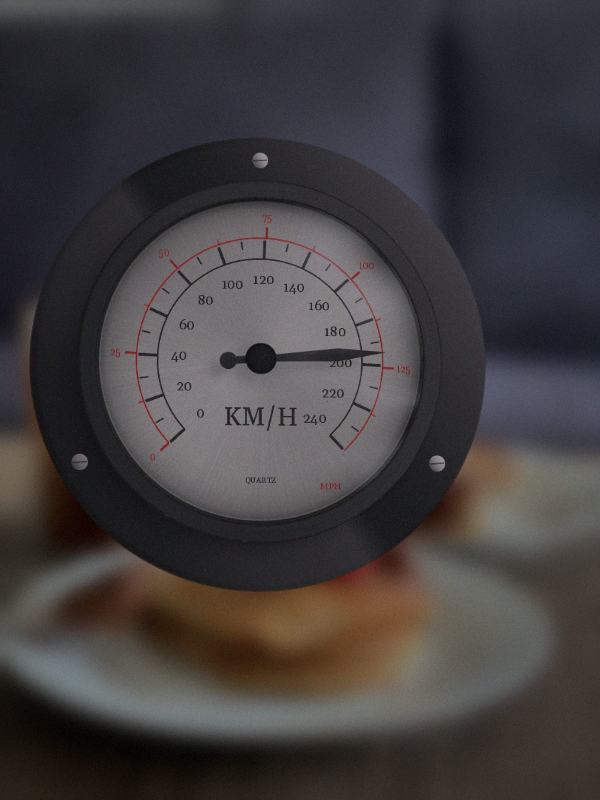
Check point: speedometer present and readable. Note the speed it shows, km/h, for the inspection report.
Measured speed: 195 km/h
